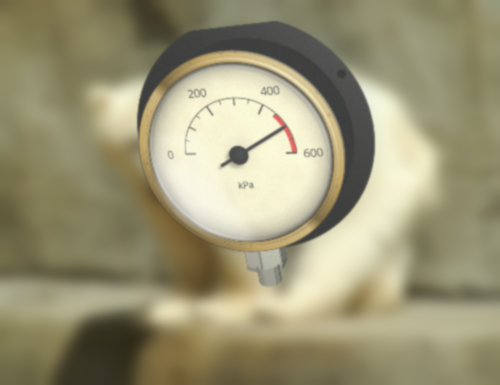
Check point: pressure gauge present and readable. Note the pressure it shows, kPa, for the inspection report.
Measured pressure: 500 kPa
